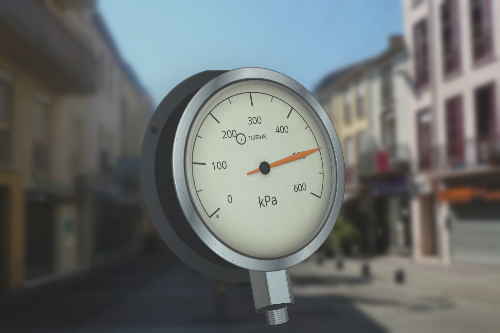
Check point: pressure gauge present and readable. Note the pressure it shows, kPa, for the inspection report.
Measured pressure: 500 kPa
